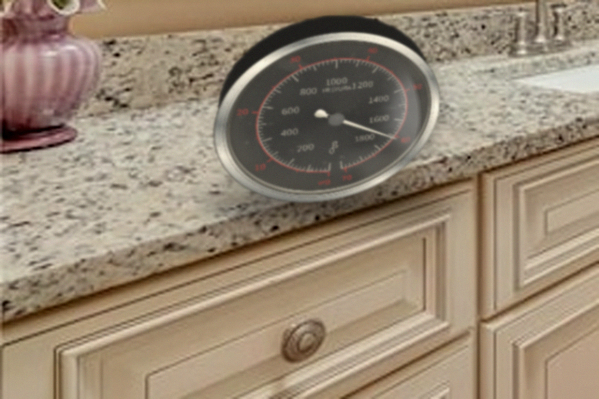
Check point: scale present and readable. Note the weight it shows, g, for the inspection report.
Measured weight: 1700 g
